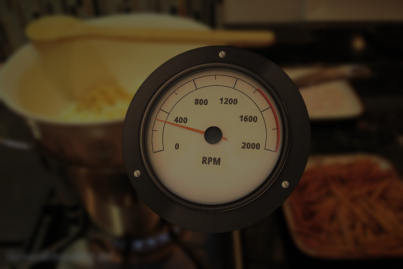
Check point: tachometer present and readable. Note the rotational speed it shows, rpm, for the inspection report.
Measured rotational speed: 300 rpm
